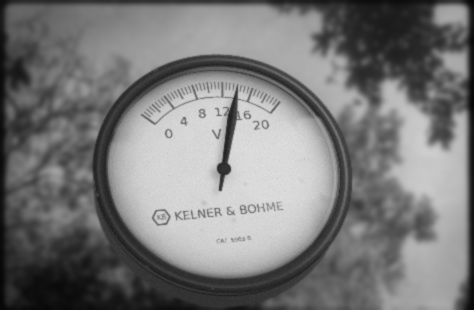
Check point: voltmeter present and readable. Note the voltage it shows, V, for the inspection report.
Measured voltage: 14 V
